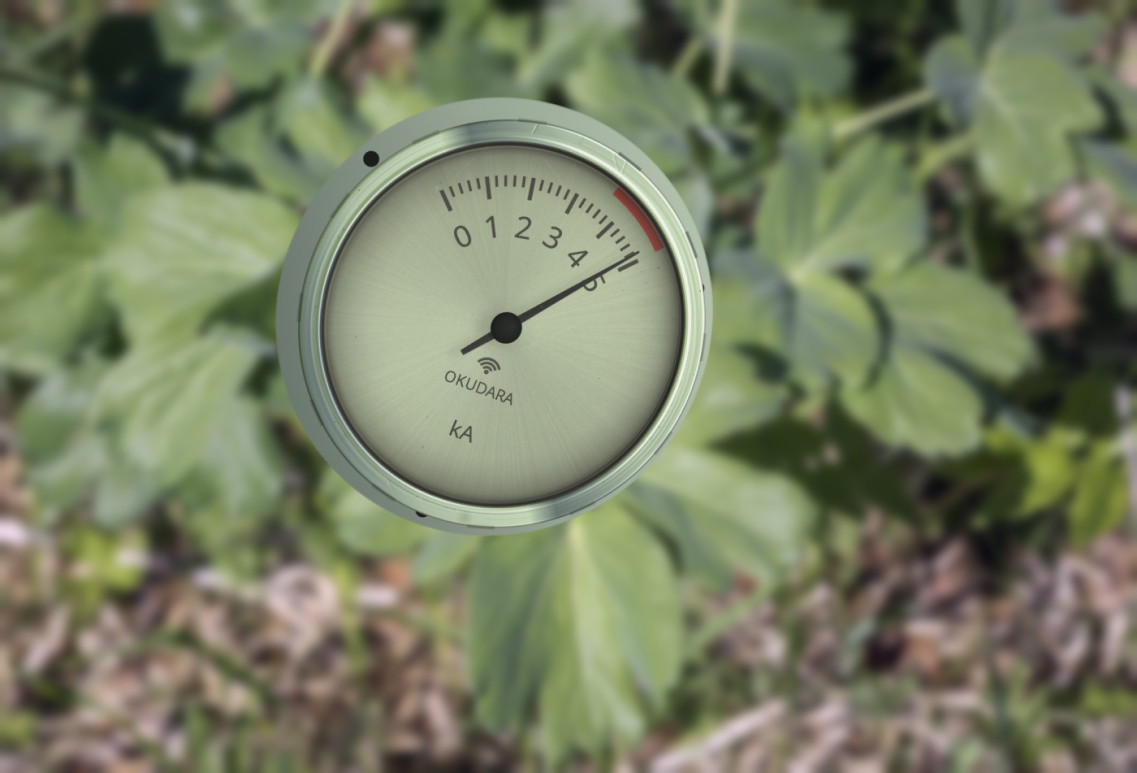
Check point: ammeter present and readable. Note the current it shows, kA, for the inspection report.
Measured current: 4.8 kA
